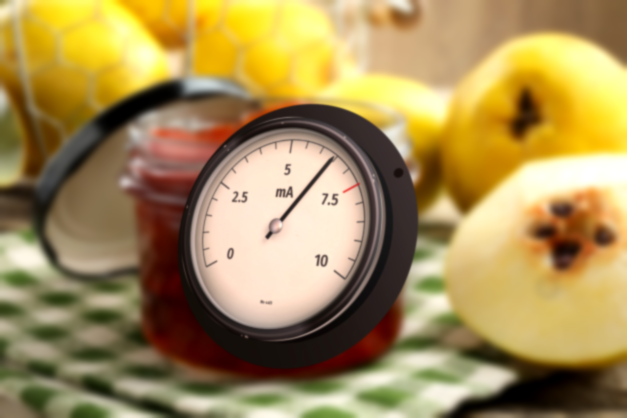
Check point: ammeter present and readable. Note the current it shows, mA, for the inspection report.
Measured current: 6.5 mA
